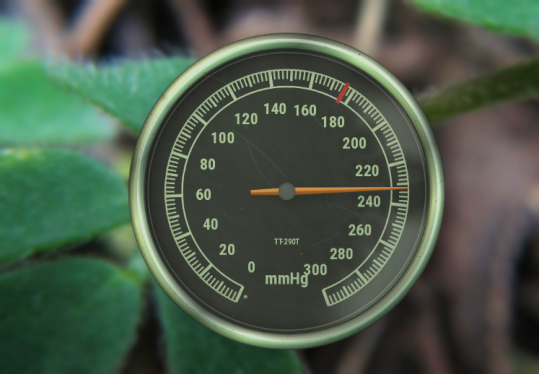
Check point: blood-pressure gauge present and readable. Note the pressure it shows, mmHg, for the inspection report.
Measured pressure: 232 mmHg
